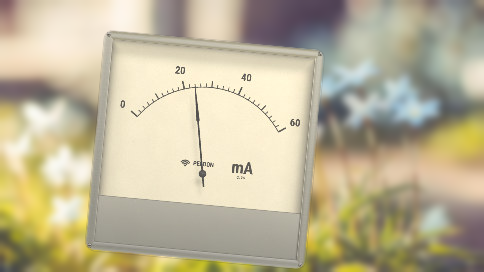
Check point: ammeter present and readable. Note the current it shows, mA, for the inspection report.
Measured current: 24 mA
